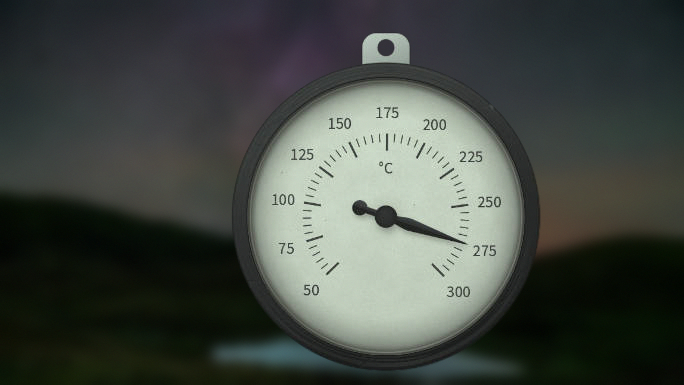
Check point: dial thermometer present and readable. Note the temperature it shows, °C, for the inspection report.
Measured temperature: 275 °C
